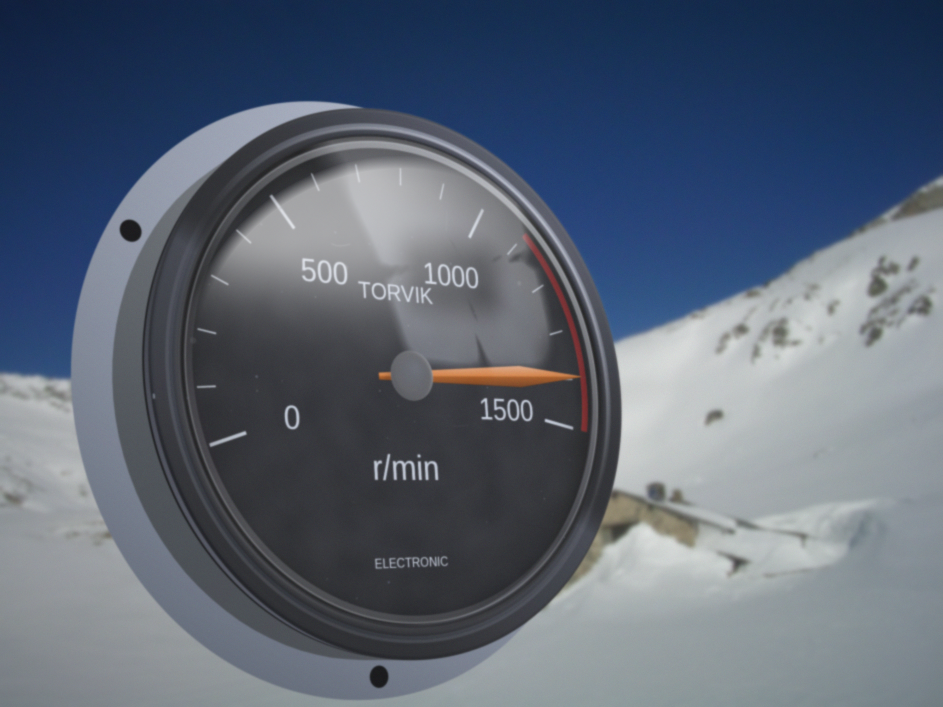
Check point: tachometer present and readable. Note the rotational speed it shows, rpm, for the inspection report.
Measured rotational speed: 1400 rpm
